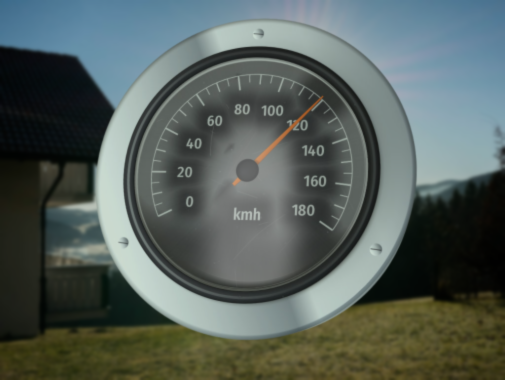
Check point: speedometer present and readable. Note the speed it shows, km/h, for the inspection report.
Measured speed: 120 km/h
